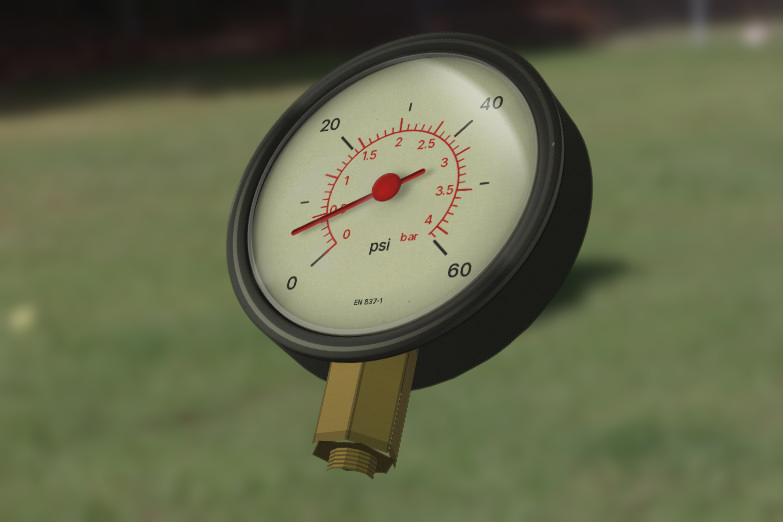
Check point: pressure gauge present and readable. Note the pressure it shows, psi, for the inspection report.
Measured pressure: 5 psi
